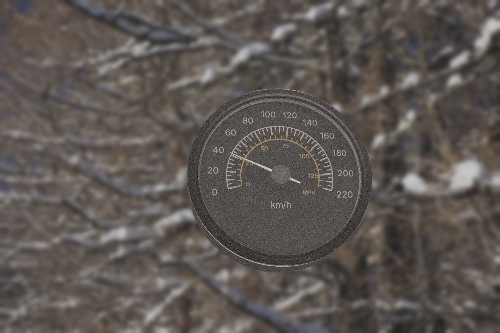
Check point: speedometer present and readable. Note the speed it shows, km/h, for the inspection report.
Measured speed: 40 km/h
